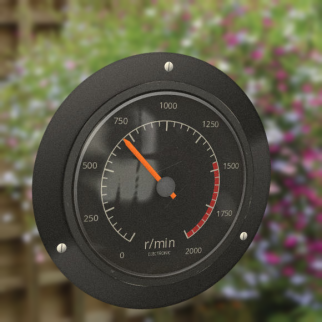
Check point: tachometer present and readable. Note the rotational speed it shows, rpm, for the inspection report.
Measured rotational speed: 700 rpm
